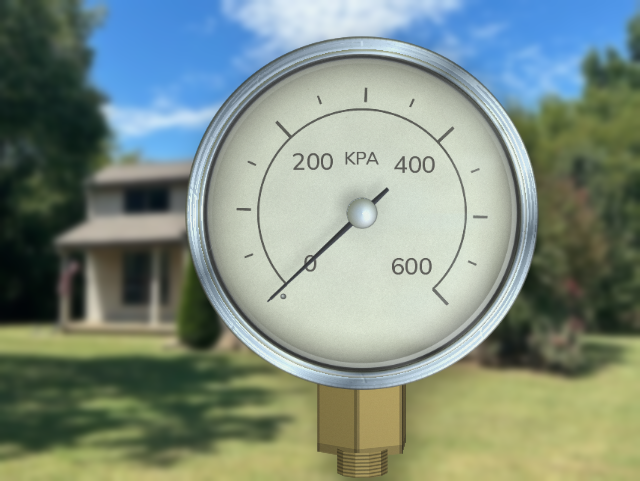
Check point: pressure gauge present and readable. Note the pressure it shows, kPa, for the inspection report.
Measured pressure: 0 kPa
